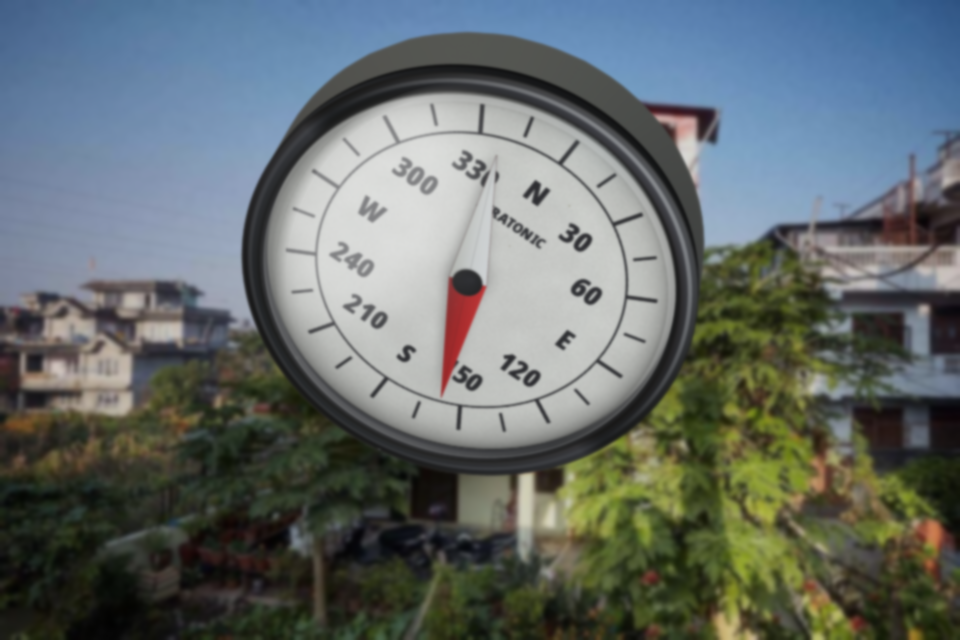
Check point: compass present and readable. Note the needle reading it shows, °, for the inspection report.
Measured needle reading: 157.5 °
